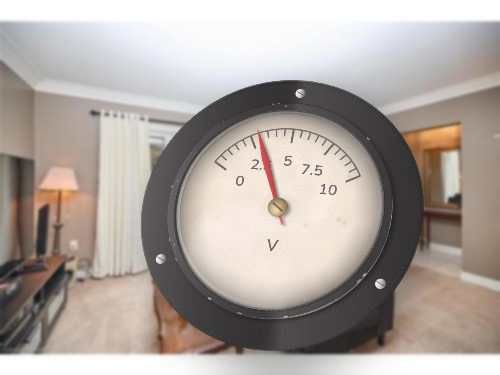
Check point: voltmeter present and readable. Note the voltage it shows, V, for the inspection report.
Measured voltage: 3 V
